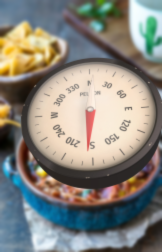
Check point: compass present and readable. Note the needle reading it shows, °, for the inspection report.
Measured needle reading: 185 °
